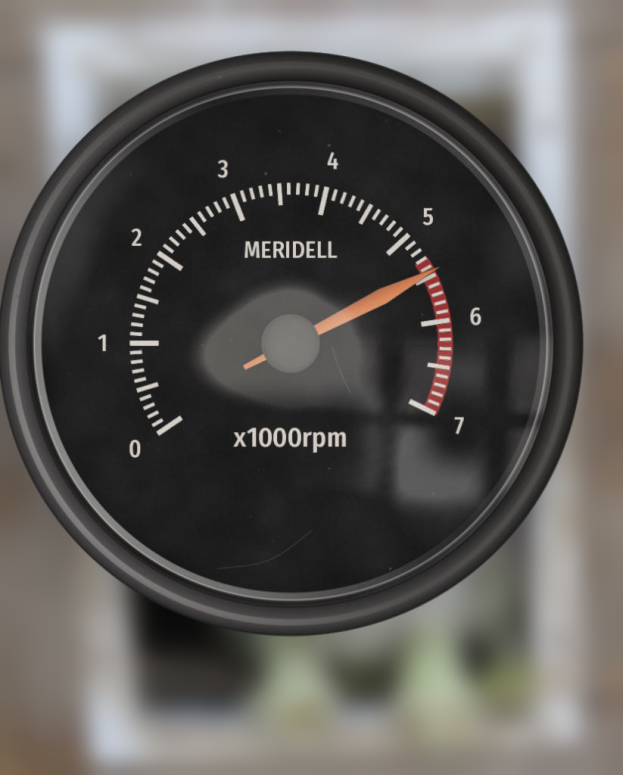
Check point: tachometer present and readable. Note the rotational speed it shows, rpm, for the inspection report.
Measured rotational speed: 5450 rpm
